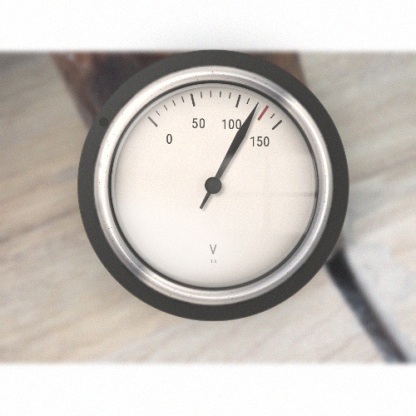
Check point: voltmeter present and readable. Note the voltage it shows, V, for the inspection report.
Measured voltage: 120 V
